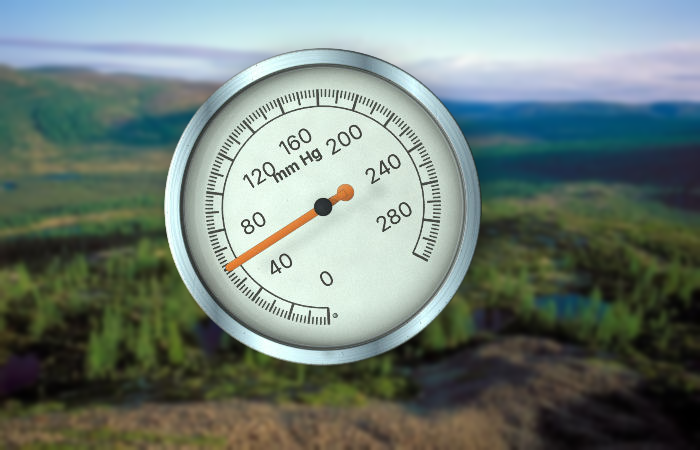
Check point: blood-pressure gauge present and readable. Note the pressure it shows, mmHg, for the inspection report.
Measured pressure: 60 mmHg
